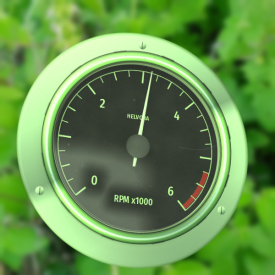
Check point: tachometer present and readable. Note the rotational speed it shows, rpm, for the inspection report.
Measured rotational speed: 3125 rpm
